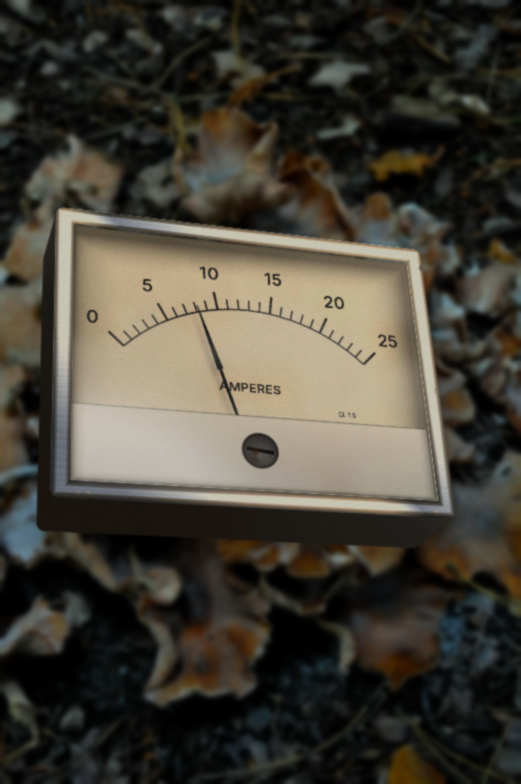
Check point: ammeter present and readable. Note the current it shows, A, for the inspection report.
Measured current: 8 A
